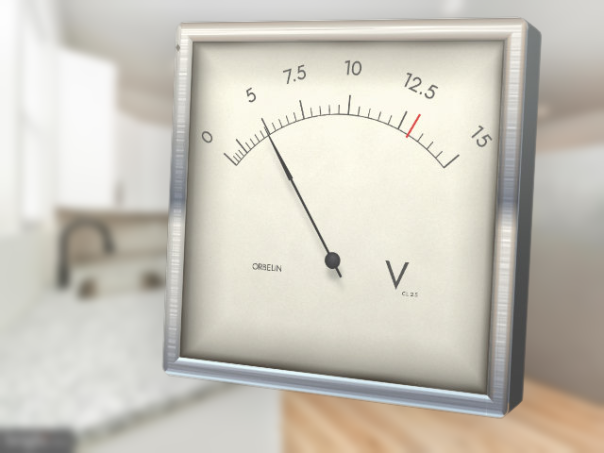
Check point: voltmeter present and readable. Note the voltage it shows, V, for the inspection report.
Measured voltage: 5 V
